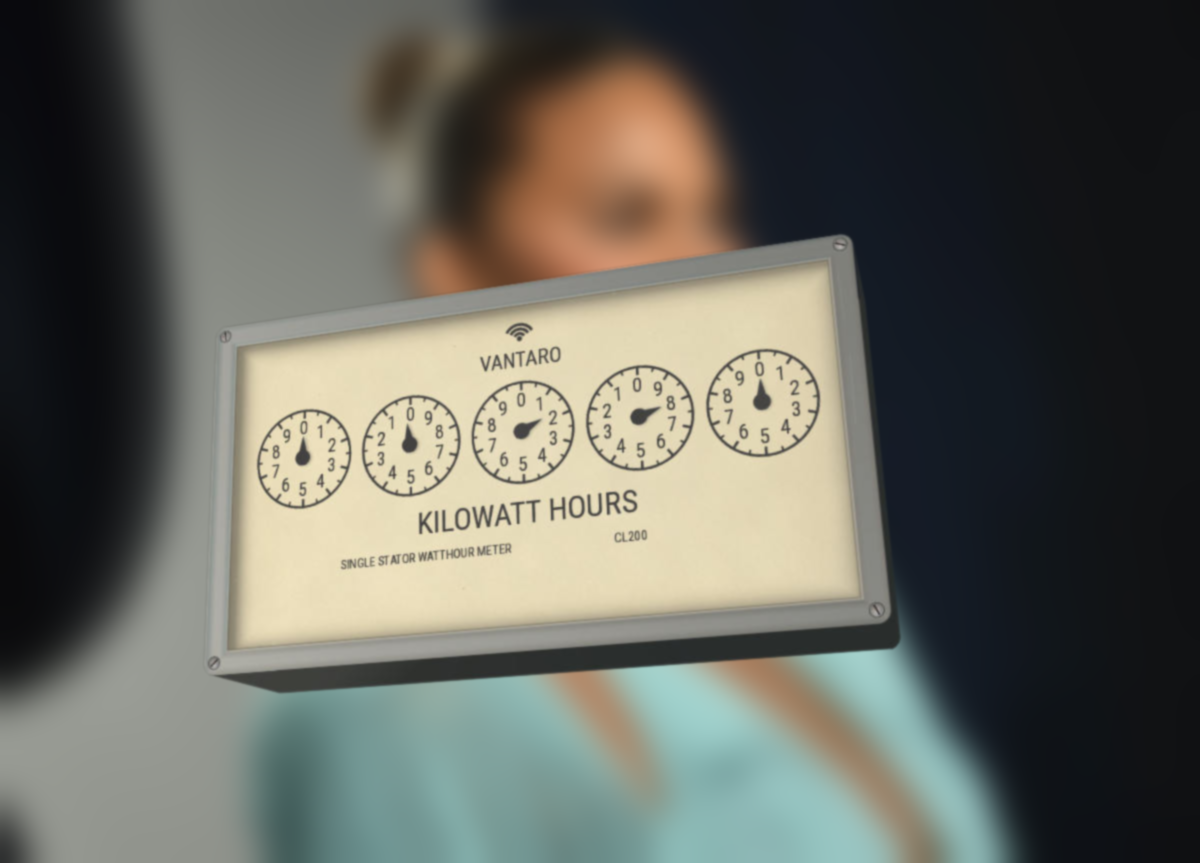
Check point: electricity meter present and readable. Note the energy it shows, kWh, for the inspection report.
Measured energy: 180 kWh
